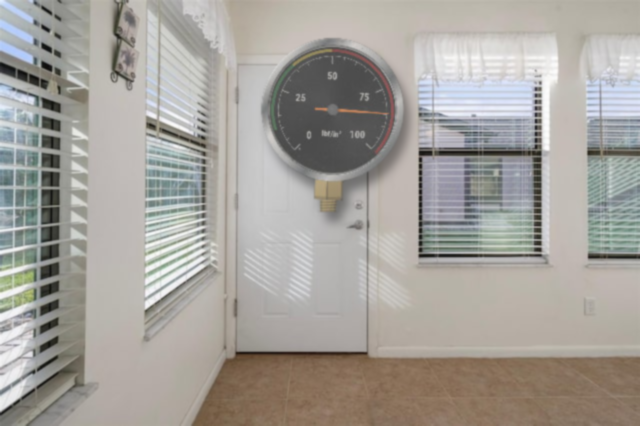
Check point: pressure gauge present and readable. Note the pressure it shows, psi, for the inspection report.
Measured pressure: 85 psi
